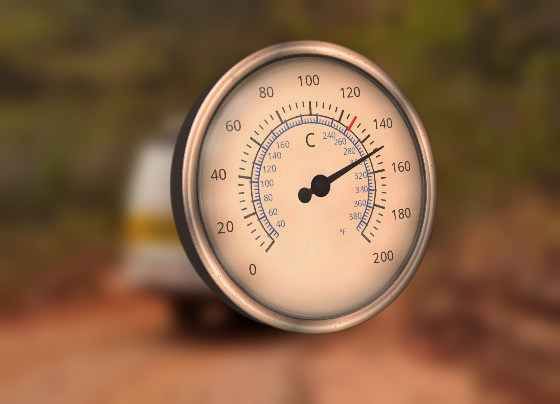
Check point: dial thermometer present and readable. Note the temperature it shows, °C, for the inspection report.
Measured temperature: 148 °C
